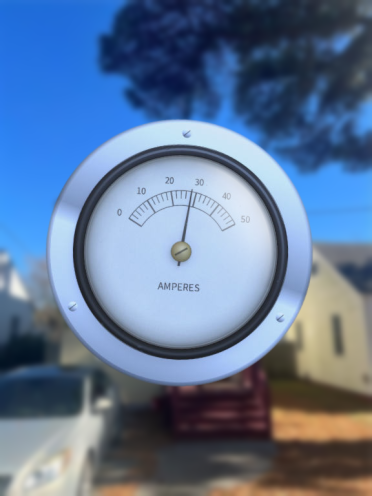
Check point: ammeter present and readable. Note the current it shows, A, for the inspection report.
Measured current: 28 A
